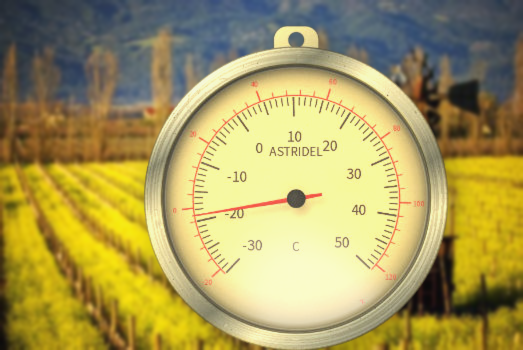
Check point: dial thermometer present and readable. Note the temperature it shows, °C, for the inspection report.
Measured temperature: -19 °C
